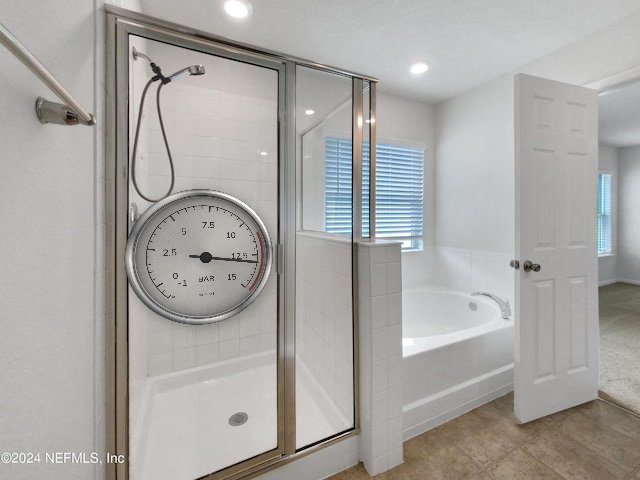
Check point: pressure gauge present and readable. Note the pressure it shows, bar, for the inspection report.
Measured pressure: 13 bar
